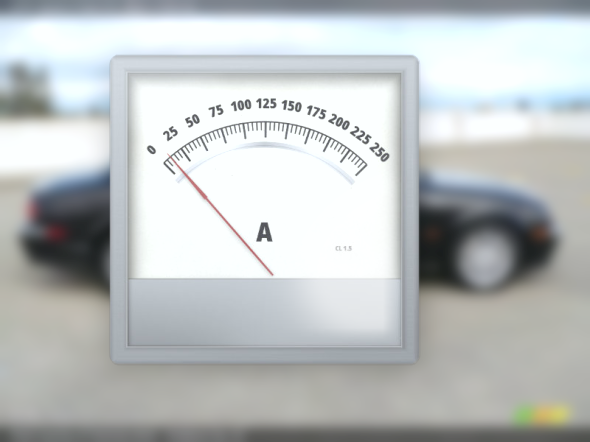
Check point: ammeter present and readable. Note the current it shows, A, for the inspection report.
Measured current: 10 A
